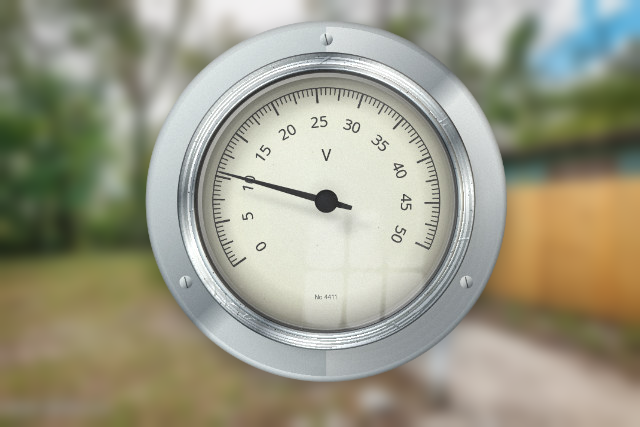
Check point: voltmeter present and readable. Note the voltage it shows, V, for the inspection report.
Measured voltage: 10.5 V
